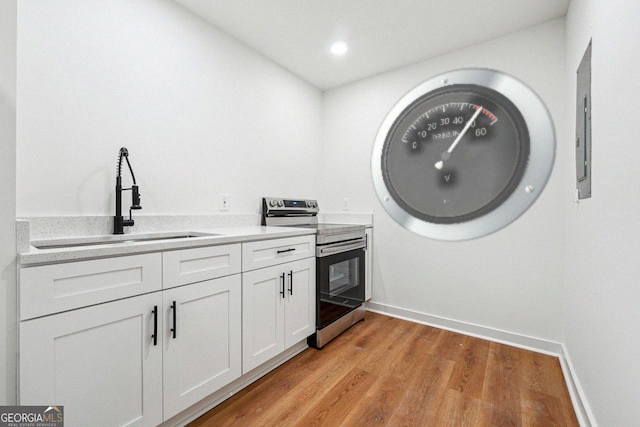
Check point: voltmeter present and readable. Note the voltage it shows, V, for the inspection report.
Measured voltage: 50 V
